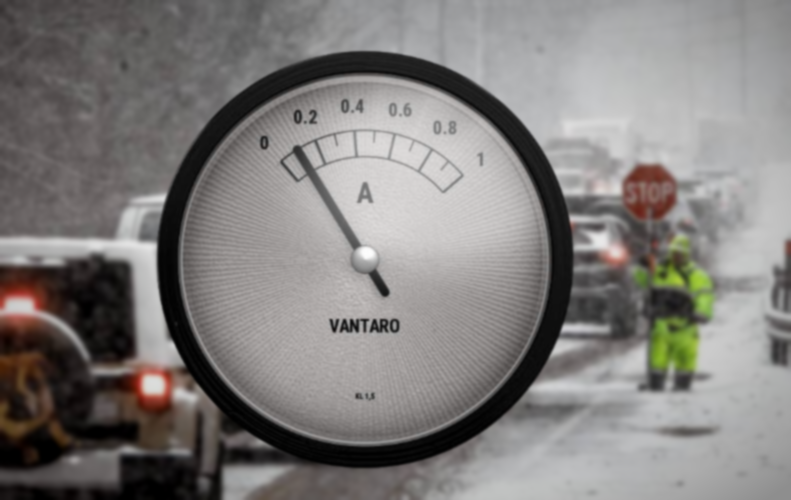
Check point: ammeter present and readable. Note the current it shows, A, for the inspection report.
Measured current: 0.1 A
